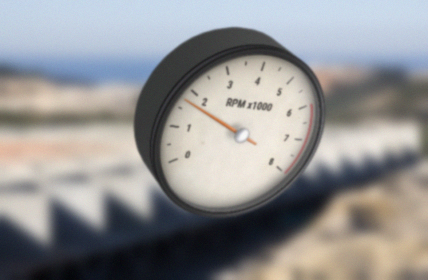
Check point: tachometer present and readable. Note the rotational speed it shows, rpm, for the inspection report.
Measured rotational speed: 1750 rpm
